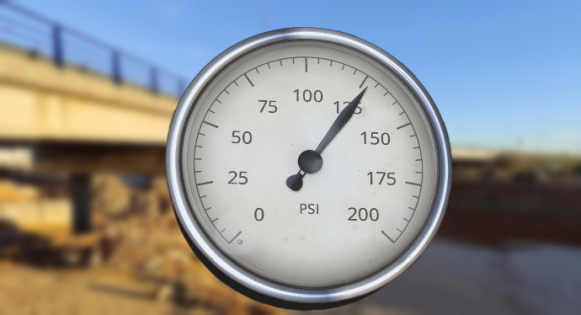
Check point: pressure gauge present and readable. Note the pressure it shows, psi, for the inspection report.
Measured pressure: 127.5 psi
